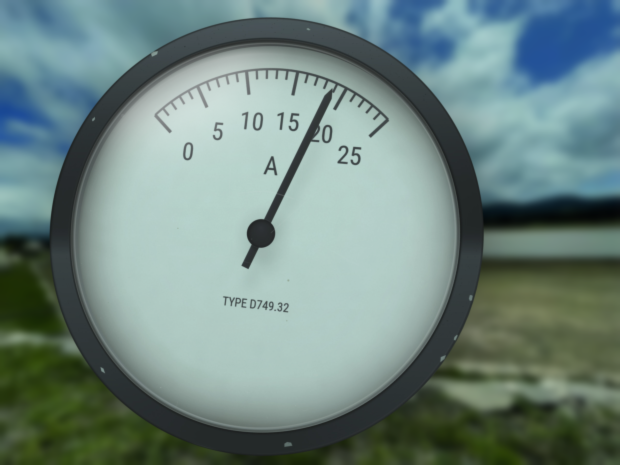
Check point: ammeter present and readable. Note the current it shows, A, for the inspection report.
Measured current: 19 A
